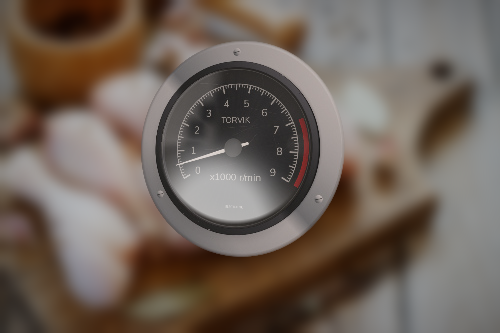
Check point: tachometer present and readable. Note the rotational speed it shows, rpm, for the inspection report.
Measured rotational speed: 500 rpm
